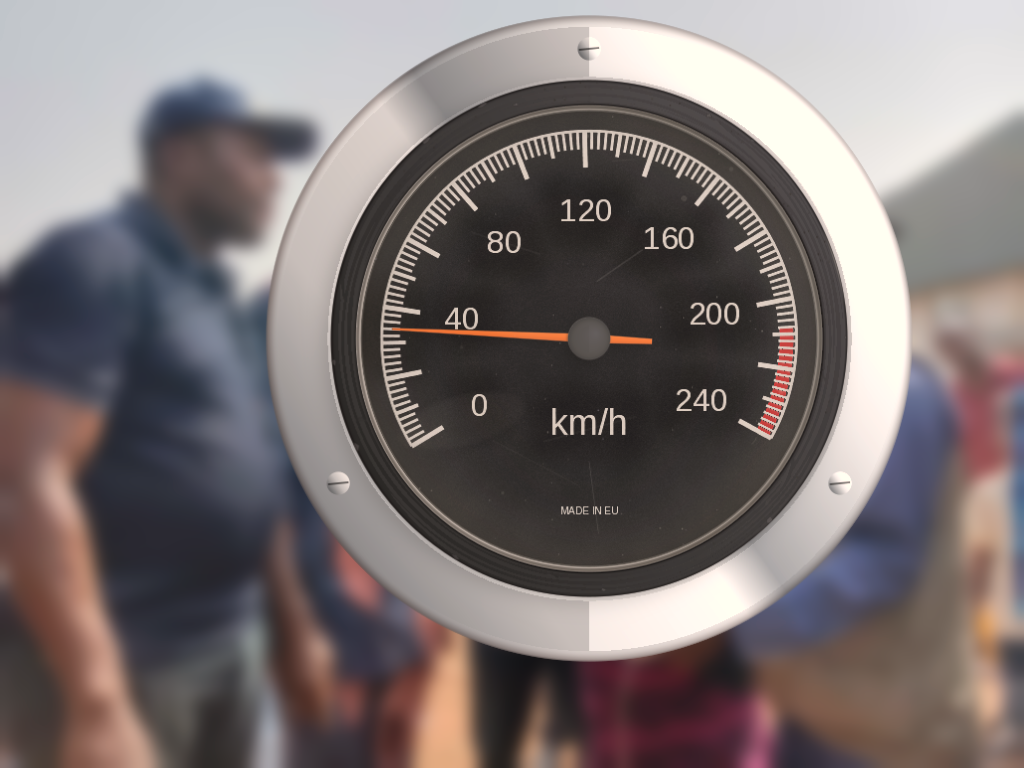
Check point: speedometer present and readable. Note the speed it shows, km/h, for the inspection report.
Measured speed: 34 km/h
